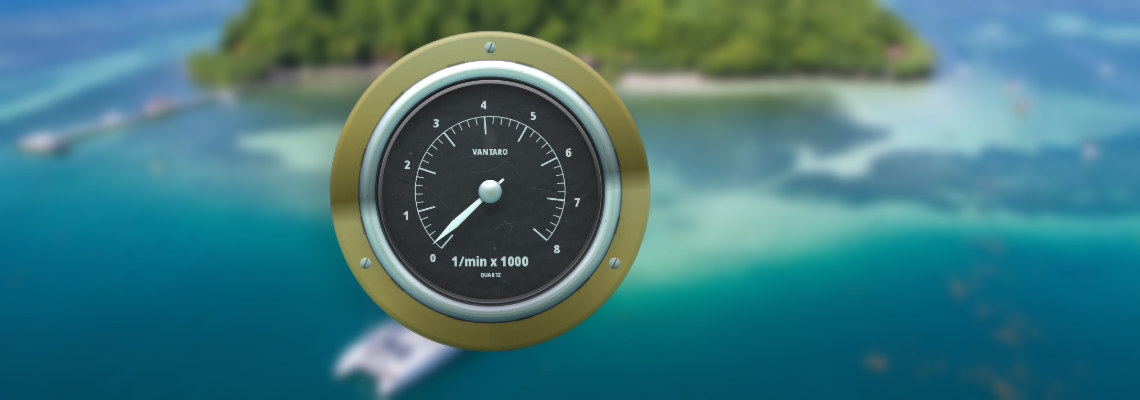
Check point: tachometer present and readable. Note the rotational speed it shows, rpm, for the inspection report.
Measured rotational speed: 200 rpm
